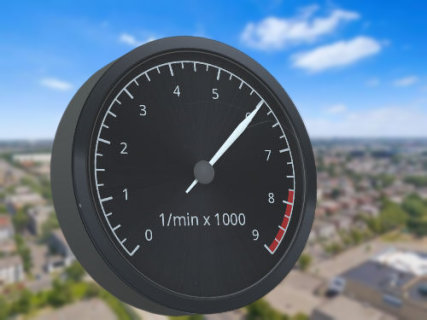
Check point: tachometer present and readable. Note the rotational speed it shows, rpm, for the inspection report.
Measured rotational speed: 6000 rpm
